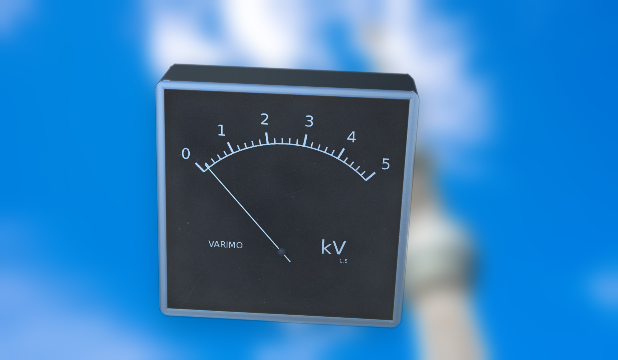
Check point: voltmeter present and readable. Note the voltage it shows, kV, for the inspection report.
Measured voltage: 0.2 kV
